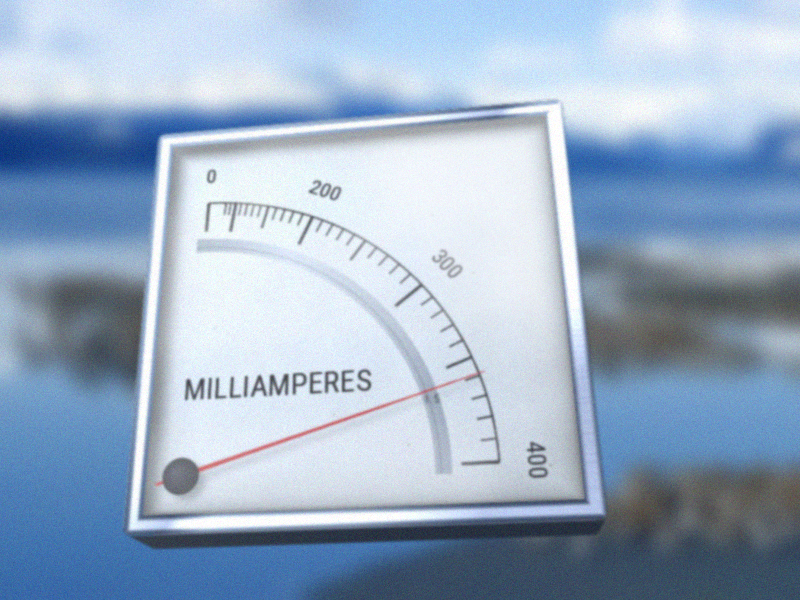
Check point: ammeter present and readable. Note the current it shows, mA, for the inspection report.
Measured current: 360 mA
